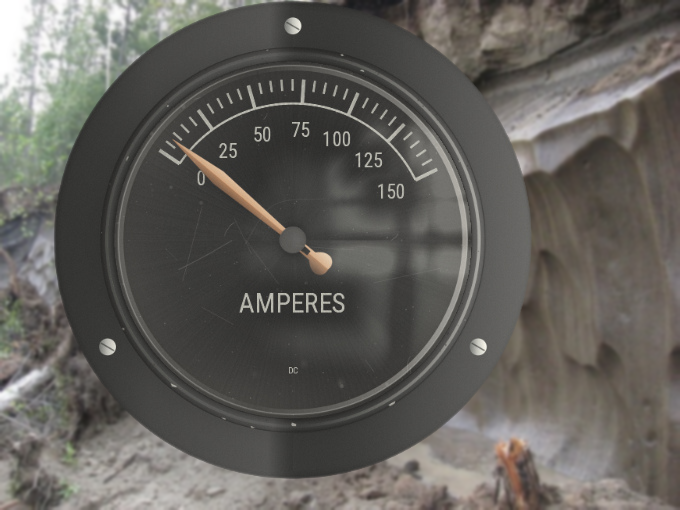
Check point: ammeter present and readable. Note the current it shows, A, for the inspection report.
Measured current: 7.5 A
